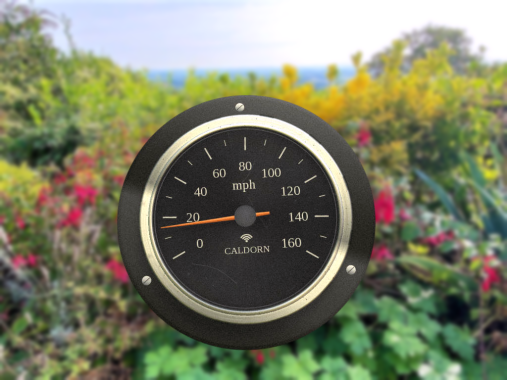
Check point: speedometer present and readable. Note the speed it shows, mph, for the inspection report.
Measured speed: 15 mph
